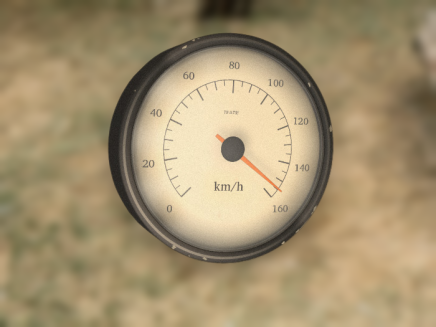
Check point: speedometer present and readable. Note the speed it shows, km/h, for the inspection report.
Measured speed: 155 km/h
